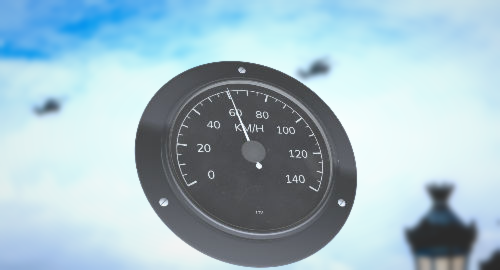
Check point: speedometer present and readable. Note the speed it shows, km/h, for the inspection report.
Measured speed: 60 km/h
